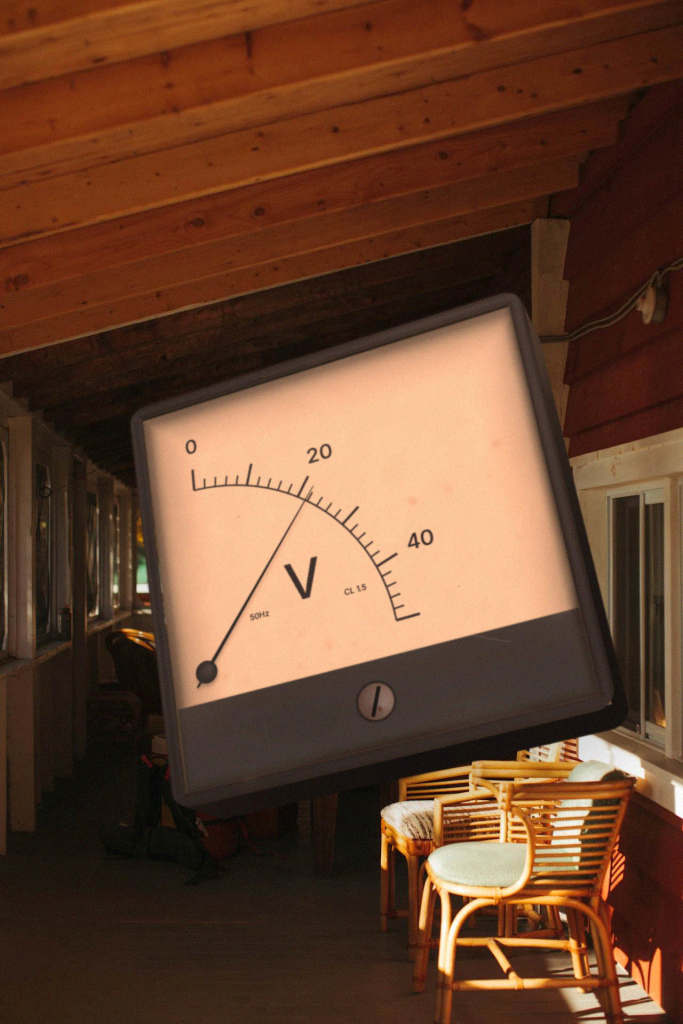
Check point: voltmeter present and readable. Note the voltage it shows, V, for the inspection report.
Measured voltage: 22 V
